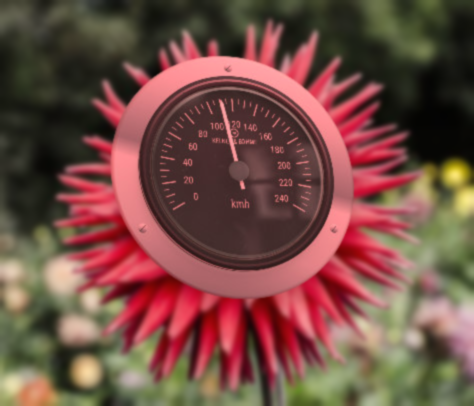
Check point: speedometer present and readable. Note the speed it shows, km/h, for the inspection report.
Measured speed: 110 km/h
